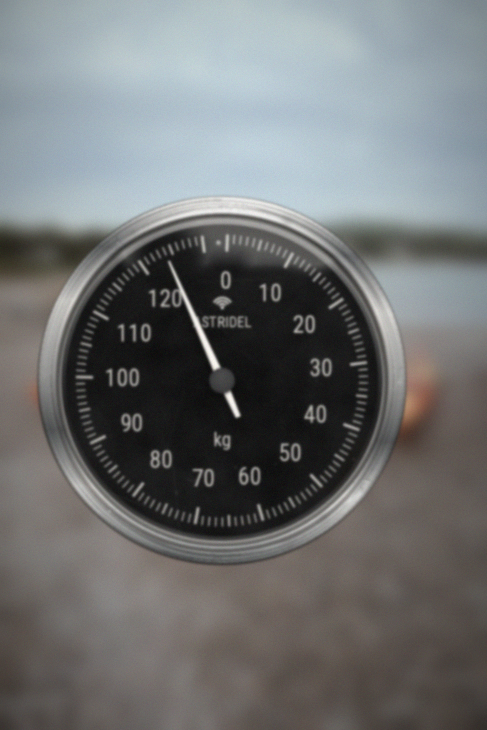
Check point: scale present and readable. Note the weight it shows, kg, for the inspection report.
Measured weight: 124 kg
